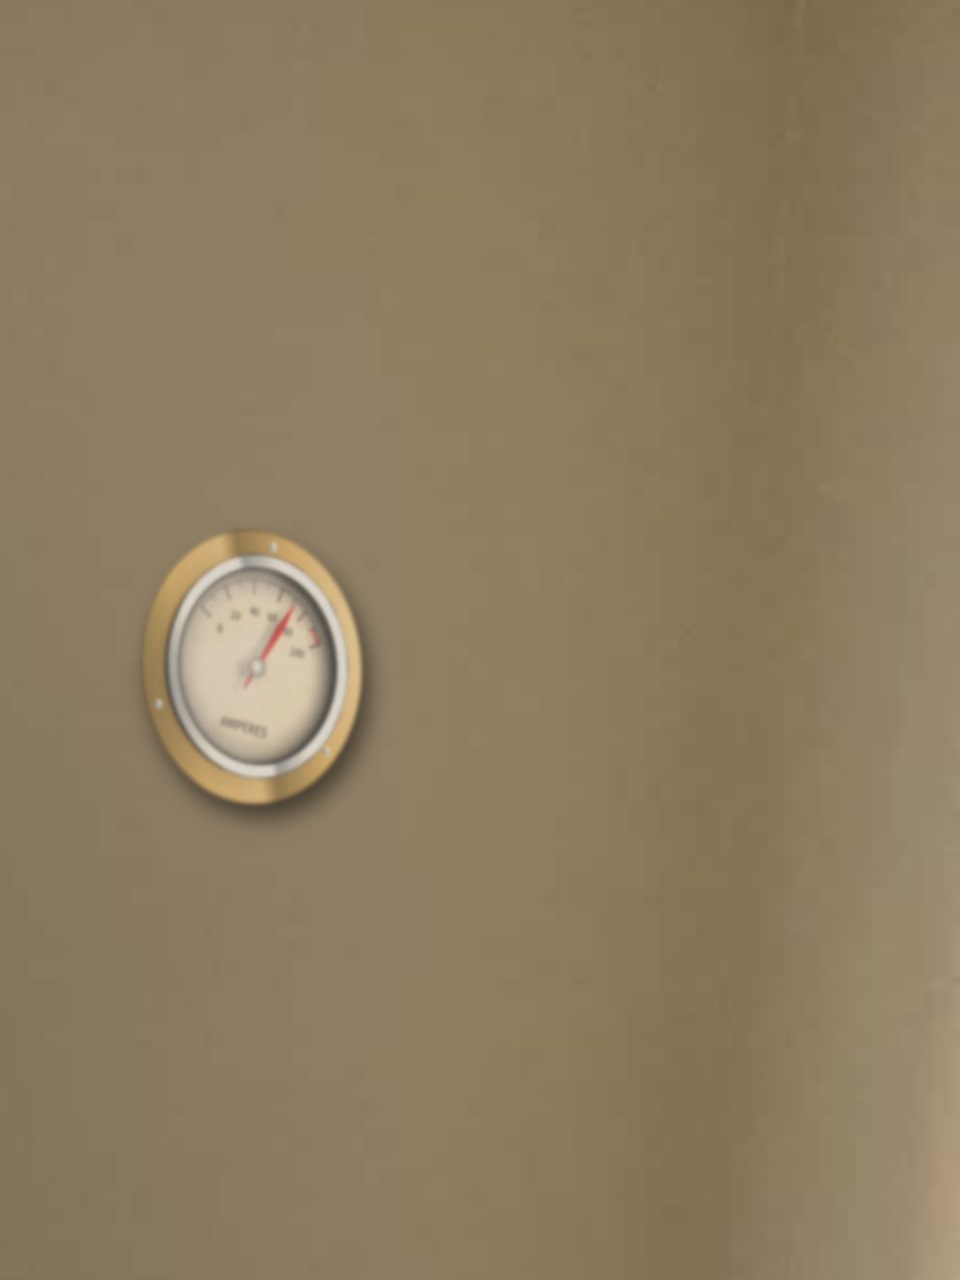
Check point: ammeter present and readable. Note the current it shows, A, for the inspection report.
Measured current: 70 A
